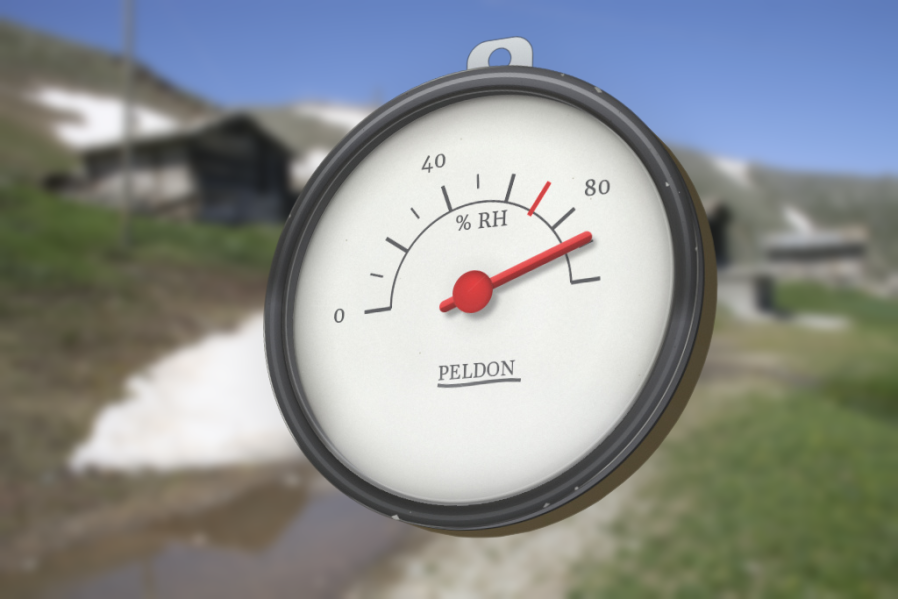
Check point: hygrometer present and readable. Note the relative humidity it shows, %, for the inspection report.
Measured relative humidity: 90 %
